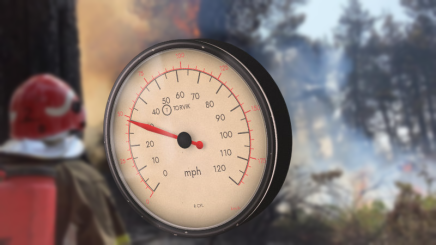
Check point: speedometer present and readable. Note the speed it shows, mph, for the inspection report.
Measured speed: 30 mph
